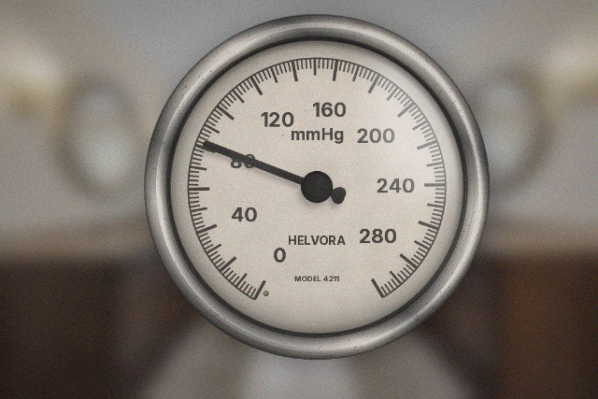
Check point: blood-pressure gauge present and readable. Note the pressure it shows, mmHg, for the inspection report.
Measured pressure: 82 mmHg
